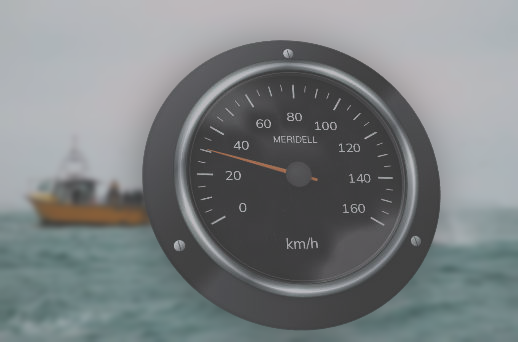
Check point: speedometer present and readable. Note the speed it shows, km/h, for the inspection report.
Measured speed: 30 km/h
